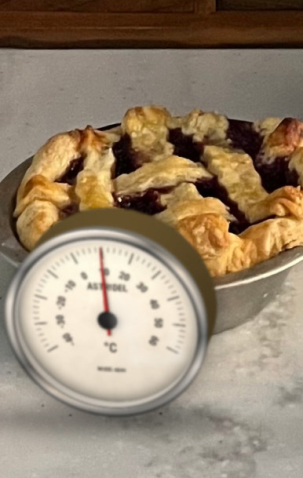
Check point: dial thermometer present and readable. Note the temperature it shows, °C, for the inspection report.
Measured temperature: 10 °C
